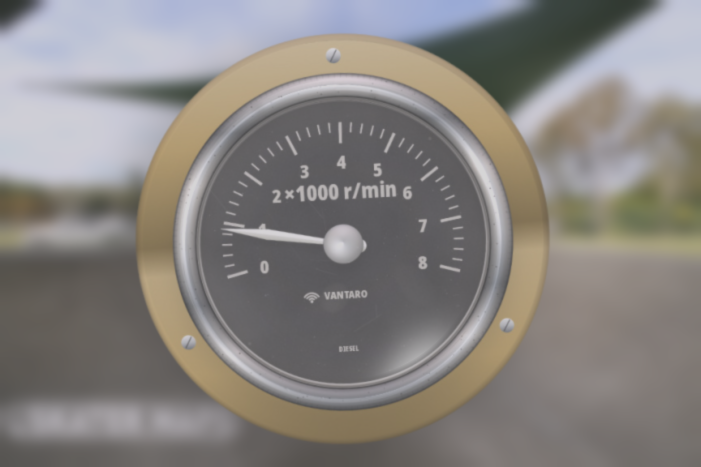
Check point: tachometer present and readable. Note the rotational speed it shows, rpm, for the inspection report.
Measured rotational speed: 900 rpm
